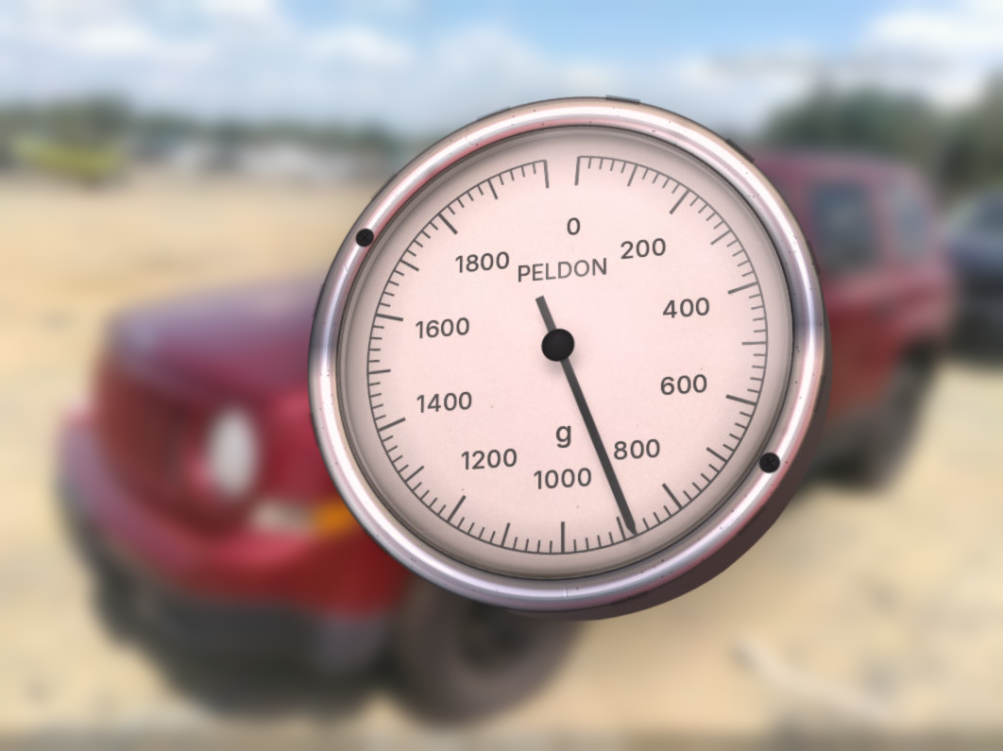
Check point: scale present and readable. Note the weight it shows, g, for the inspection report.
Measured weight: 880 g
